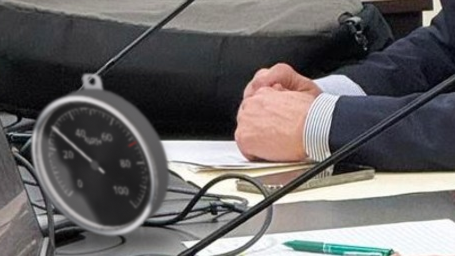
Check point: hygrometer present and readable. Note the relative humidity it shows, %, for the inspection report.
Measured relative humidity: 30 %
